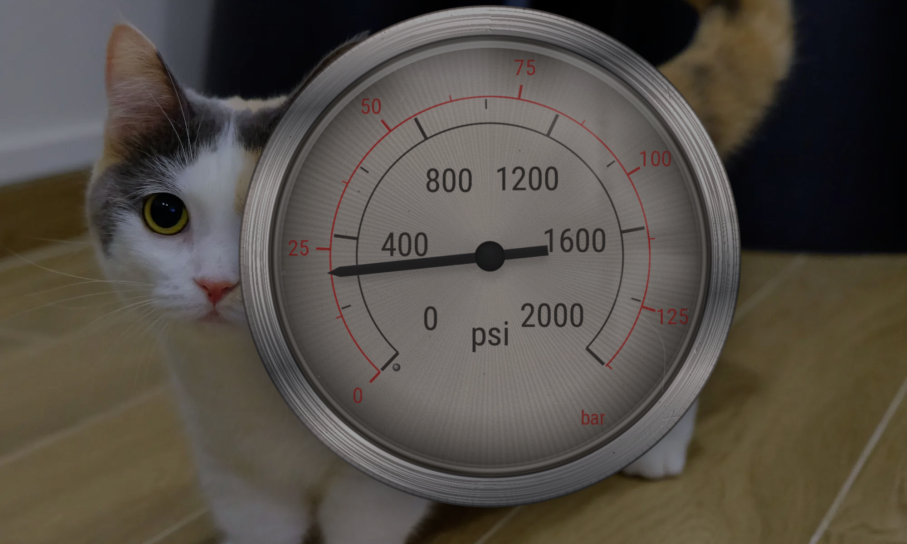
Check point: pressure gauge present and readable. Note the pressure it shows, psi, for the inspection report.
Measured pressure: 300 psi
